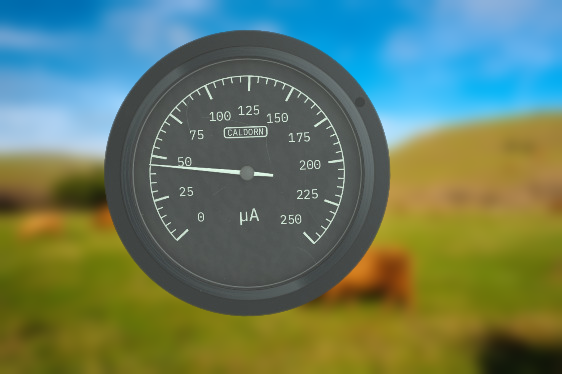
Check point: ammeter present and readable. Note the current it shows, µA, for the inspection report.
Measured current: 45 µA
